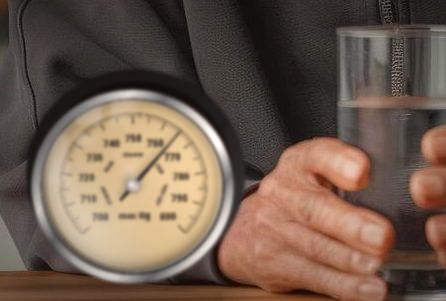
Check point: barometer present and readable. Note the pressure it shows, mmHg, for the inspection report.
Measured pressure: 765 mmHg
